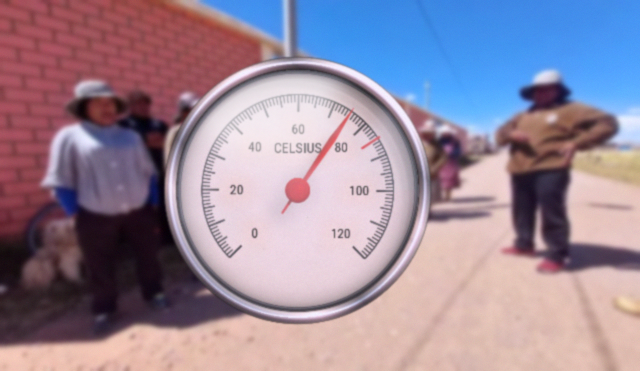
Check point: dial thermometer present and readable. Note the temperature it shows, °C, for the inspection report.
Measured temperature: 75 °C
